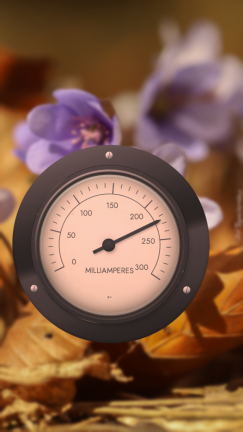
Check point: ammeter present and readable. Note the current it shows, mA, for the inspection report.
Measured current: 225 mA
